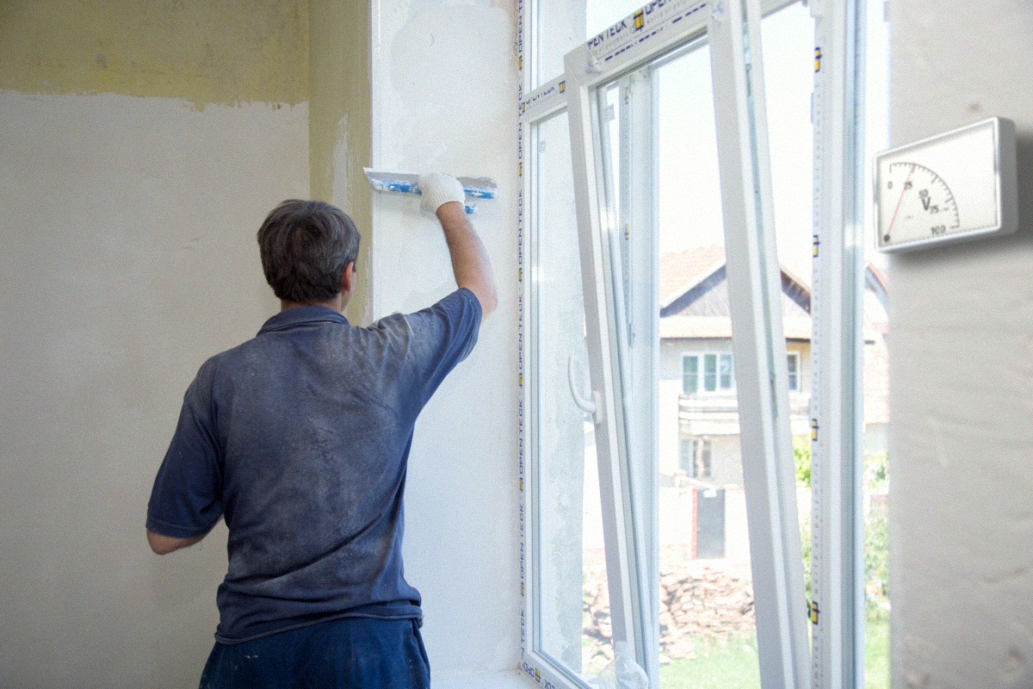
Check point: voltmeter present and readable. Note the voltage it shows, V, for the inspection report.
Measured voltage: 25 V
